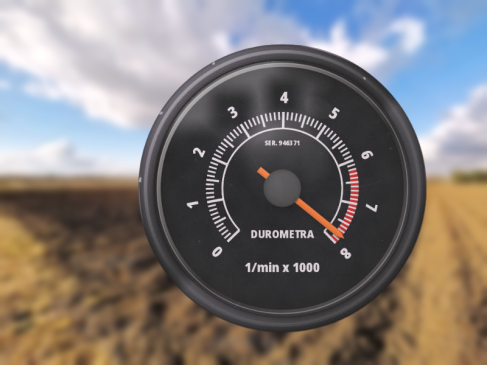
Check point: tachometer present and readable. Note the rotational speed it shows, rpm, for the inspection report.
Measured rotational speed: 7800 rpm
